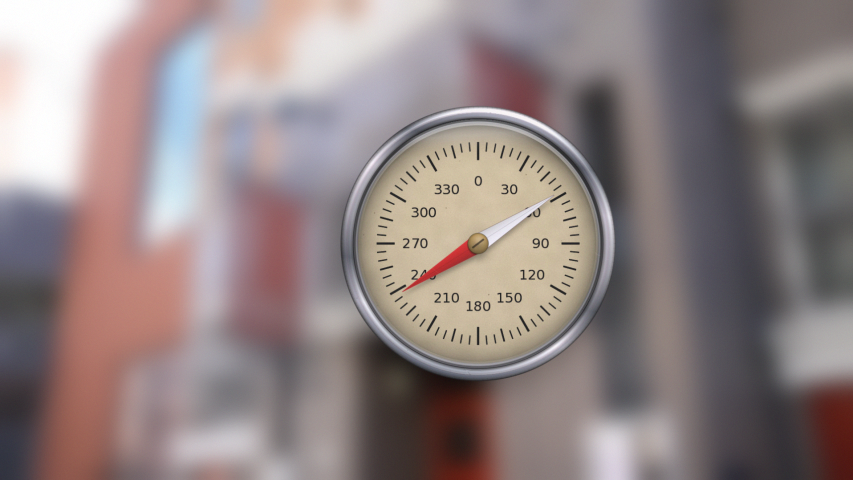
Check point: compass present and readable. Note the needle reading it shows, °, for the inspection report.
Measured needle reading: 237.5 °
